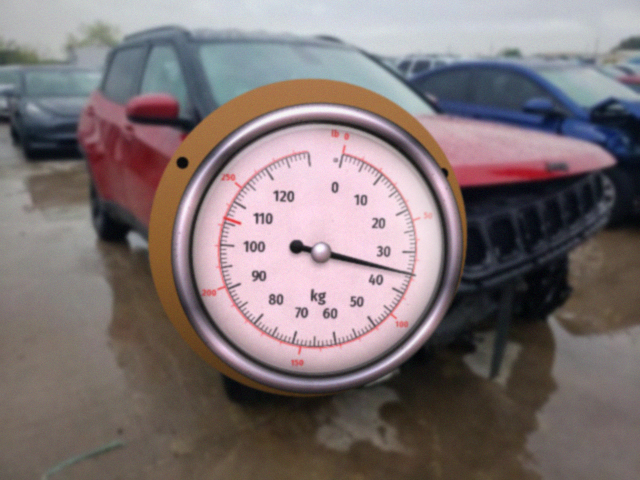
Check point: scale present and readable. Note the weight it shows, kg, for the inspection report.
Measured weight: 35 kg
